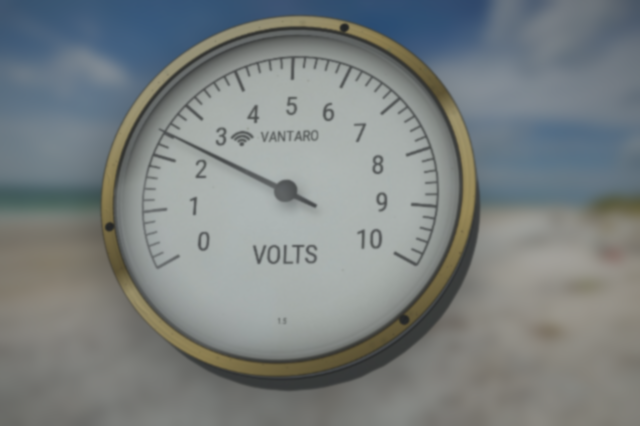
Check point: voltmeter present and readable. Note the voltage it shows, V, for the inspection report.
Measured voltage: 2.4 V
